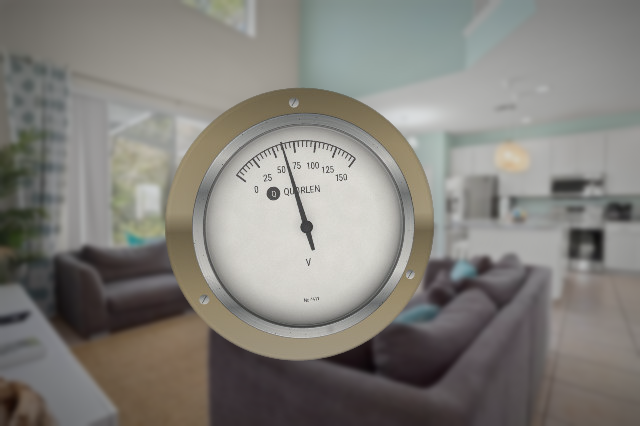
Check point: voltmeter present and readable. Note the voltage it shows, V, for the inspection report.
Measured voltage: 60 V
